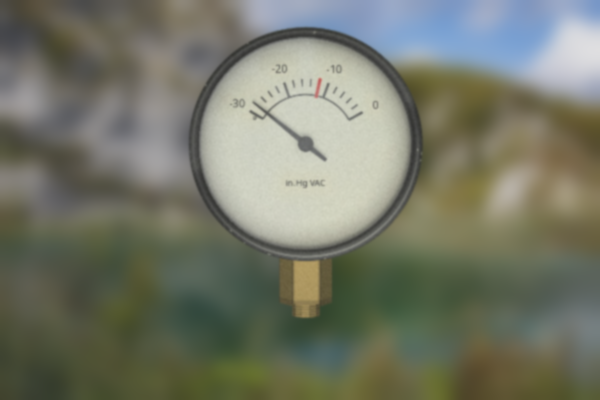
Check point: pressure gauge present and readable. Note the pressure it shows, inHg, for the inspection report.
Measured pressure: -28 inHg
